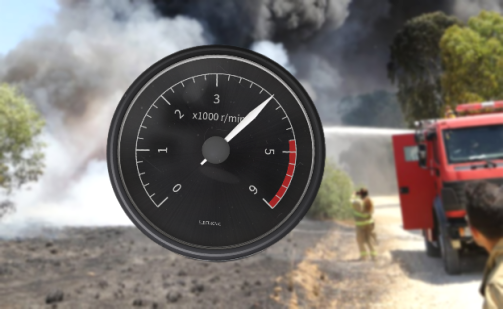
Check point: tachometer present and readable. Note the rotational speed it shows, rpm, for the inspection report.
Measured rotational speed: 4000 rpm
